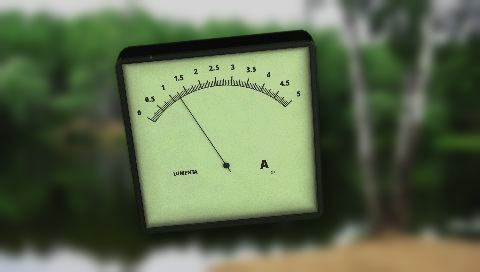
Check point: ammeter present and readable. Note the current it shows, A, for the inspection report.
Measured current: 1.25 A
